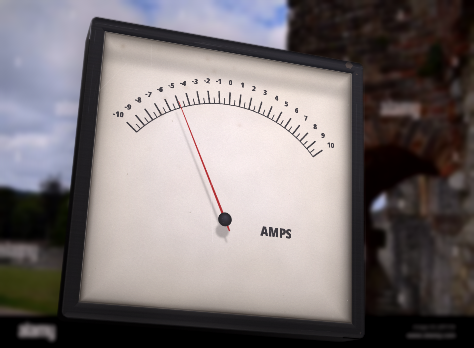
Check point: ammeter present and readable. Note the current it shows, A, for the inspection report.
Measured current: -5 A
